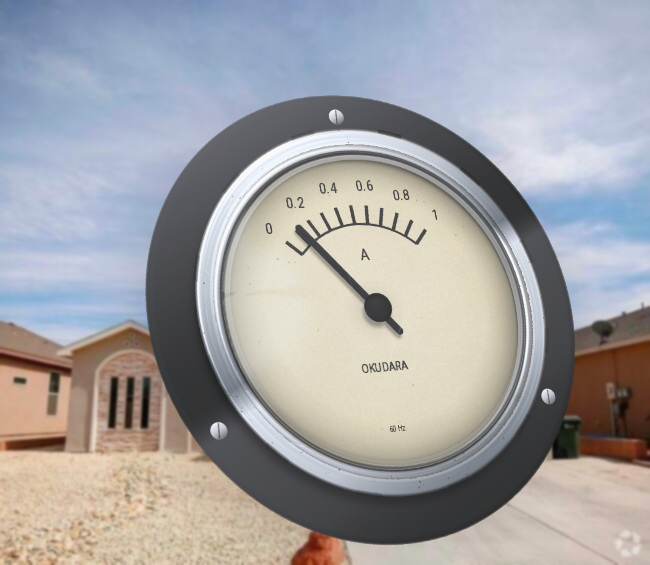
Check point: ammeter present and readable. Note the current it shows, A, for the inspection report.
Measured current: 0.1 A
